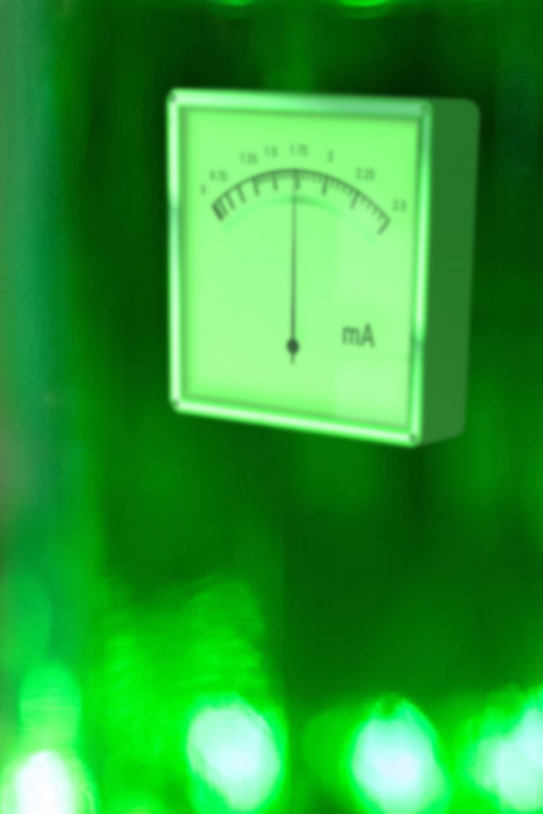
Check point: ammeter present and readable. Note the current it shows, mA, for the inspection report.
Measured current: 1.75 mA
